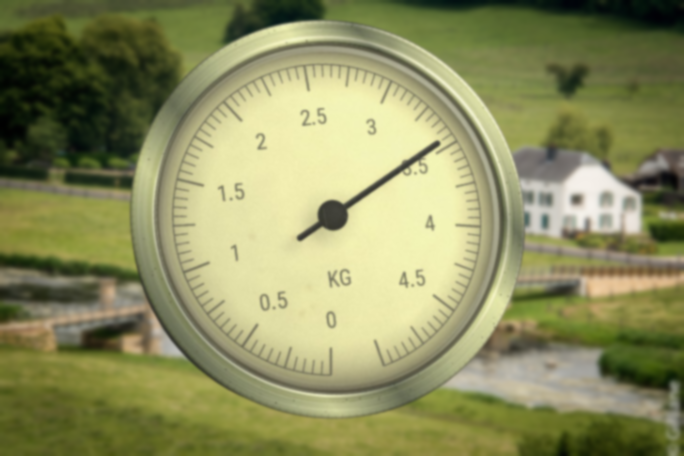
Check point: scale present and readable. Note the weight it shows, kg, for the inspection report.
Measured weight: 3.45 kg
